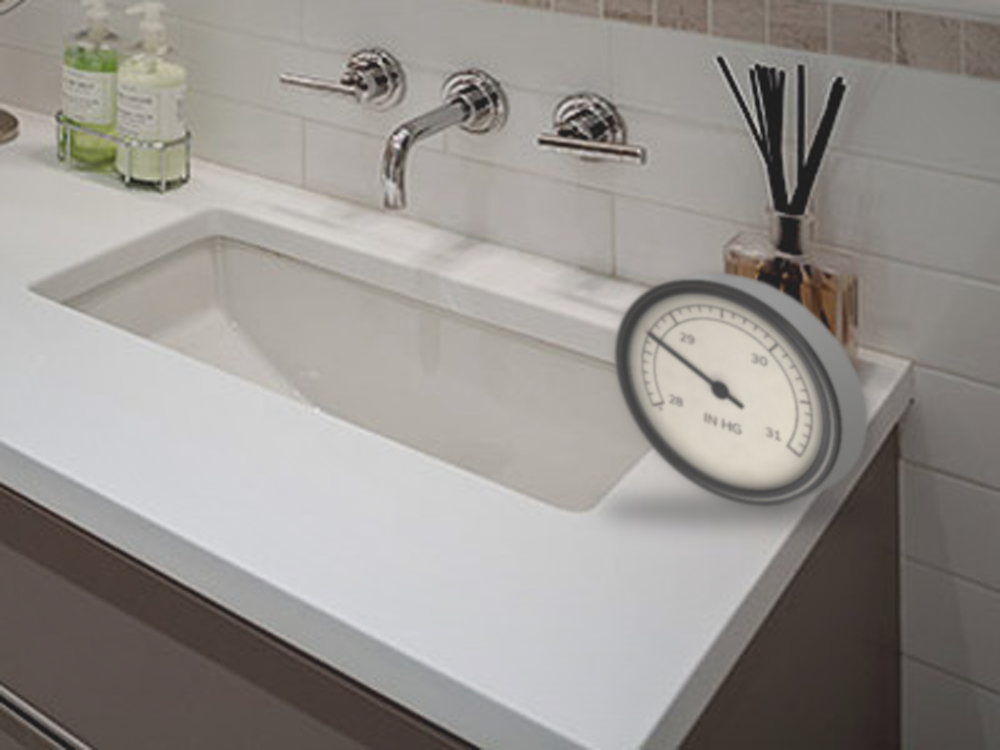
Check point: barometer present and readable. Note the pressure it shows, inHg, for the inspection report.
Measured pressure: 28.7 inHg
